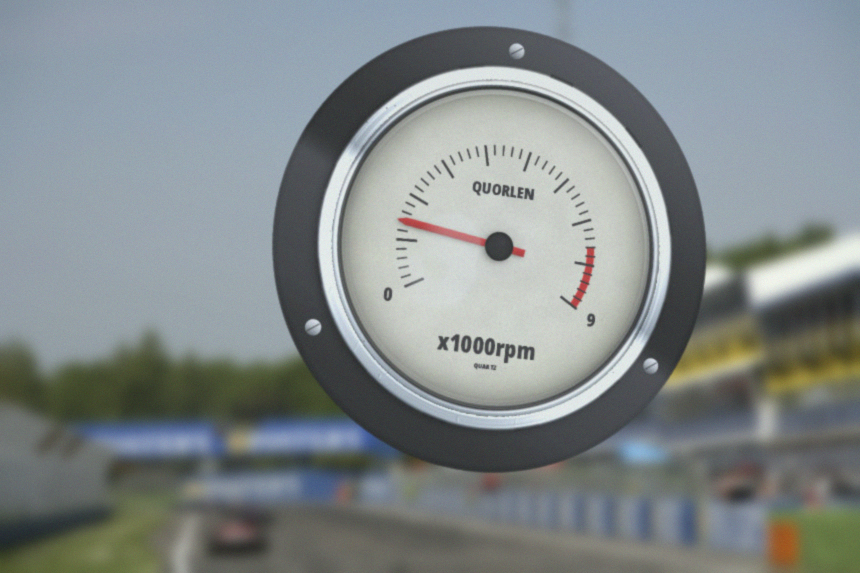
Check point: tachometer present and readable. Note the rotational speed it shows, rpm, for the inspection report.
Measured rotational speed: 1400 rpm
